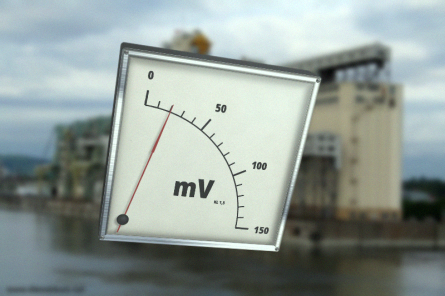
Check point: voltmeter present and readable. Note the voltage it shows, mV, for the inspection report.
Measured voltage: 20 mV
